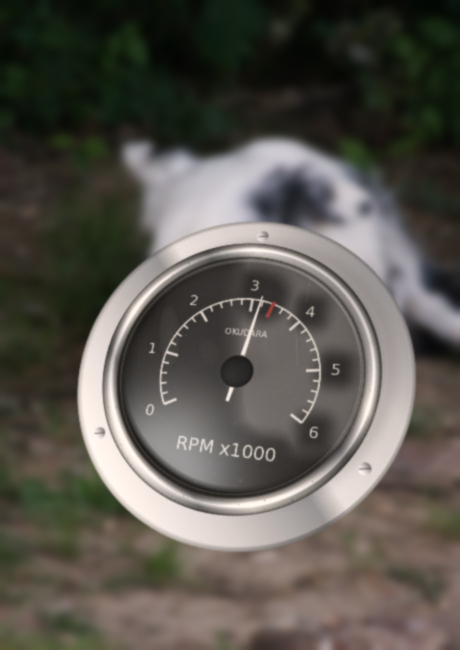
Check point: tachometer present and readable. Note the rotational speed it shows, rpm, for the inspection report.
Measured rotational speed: 3200 rpm
